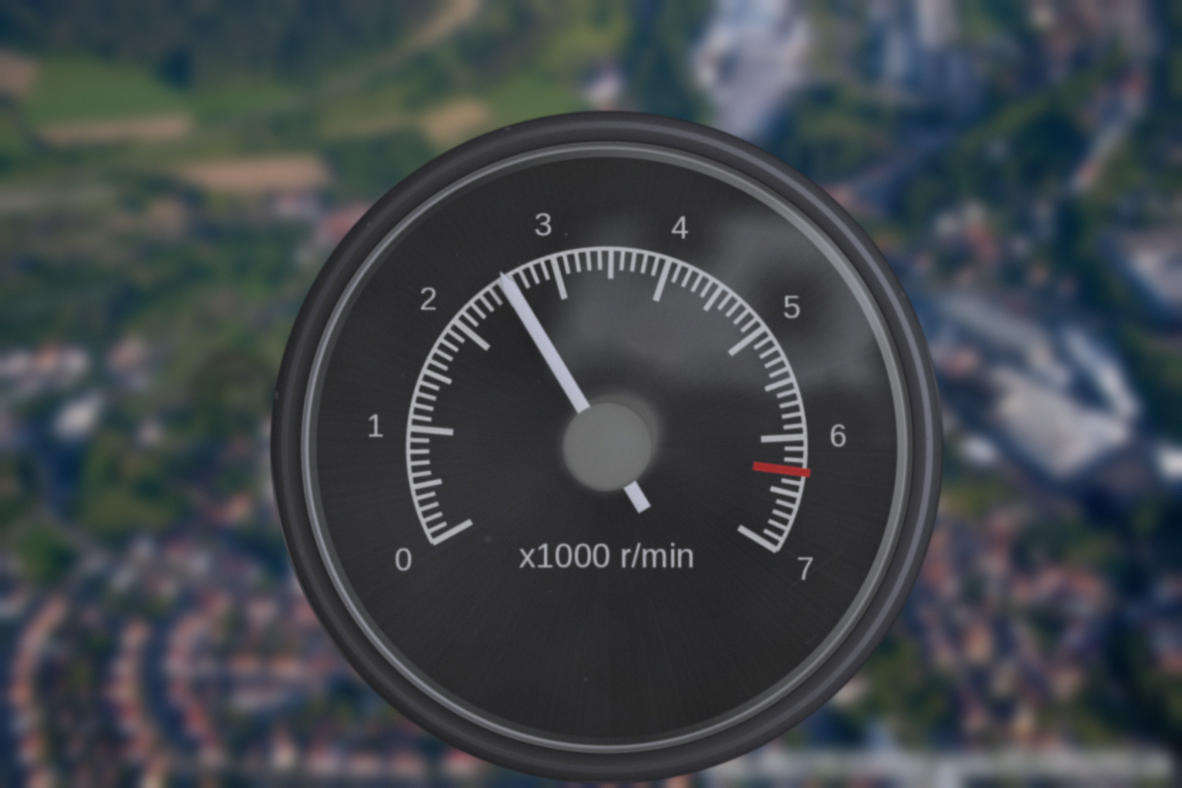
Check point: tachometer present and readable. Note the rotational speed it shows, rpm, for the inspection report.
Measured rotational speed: 2550 rpm
